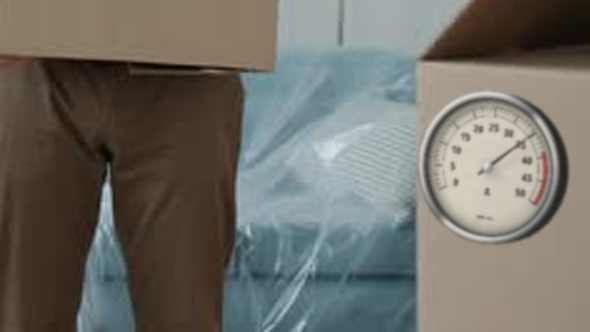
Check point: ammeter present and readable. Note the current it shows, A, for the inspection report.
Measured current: 35 A
